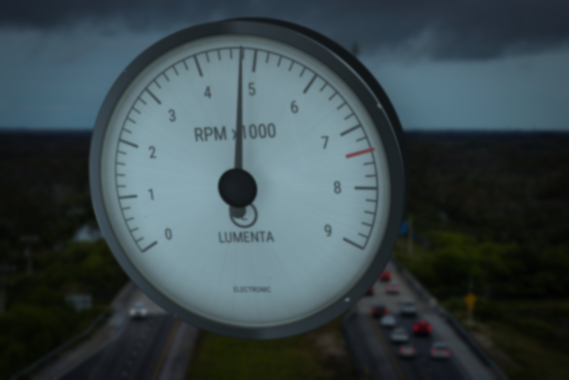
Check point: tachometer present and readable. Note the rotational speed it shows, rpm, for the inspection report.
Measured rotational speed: 4800 rpm
